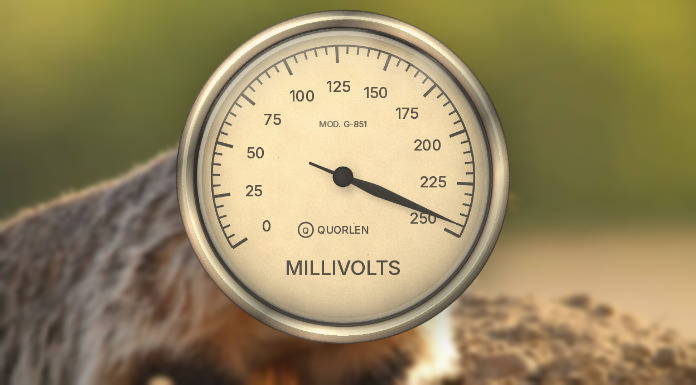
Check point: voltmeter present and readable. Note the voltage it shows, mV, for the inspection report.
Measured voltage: 245 mV
